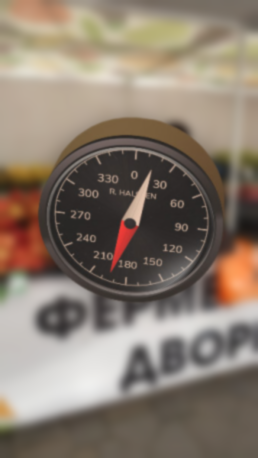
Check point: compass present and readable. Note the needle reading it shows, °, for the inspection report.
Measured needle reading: 195 °
